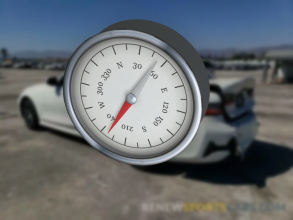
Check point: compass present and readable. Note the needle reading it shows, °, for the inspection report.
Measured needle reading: 232.5 °
